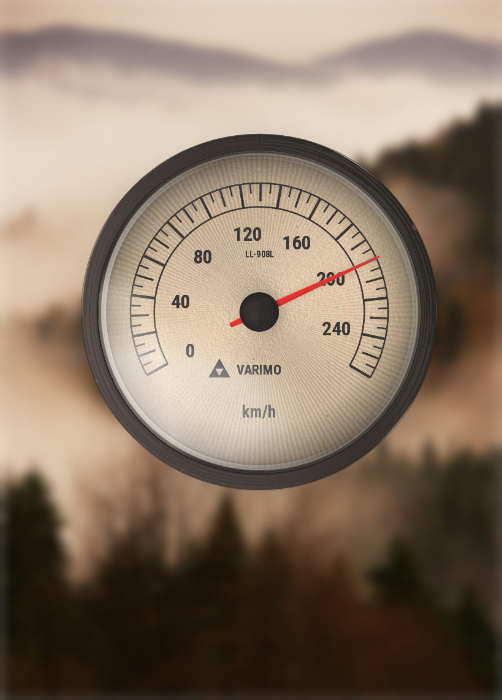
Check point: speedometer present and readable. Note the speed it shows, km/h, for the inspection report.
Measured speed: 200 km/h
